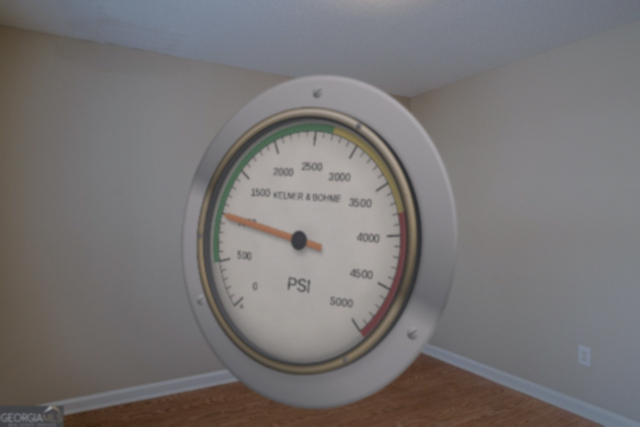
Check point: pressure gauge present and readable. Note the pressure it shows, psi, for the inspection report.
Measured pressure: 1000 psi
